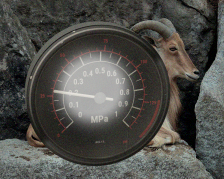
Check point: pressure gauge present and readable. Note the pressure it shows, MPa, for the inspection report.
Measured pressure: 0.2 MPa
